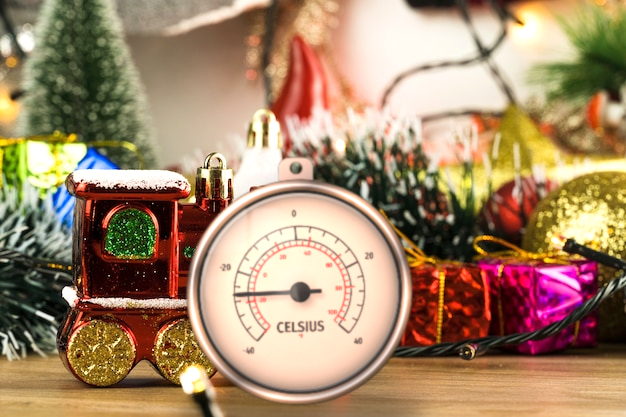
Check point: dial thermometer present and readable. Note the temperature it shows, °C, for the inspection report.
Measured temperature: -26 °C
